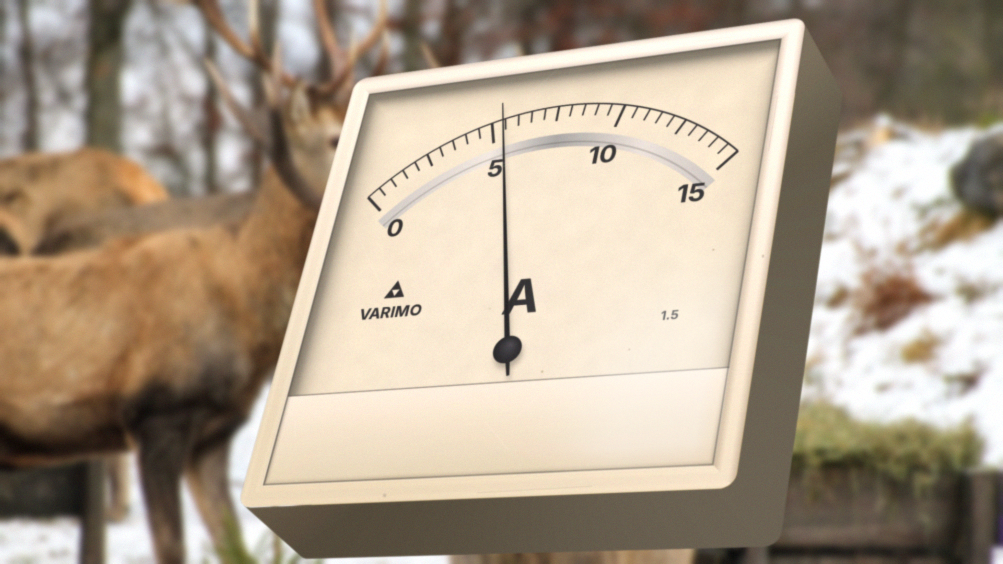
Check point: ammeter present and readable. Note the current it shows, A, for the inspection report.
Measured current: 5.5 A
